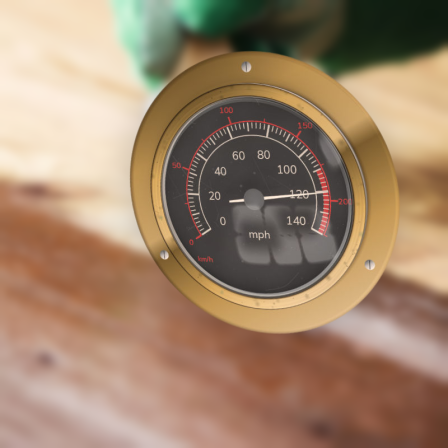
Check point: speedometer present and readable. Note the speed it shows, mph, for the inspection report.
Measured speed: 120 mph
